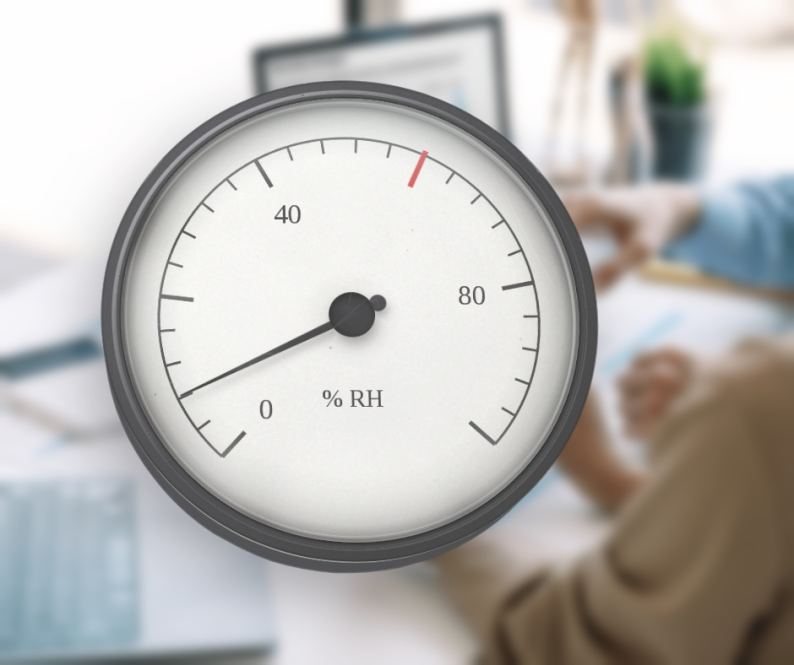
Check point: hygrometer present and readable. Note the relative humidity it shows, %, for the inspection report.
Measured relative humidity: 8 %
